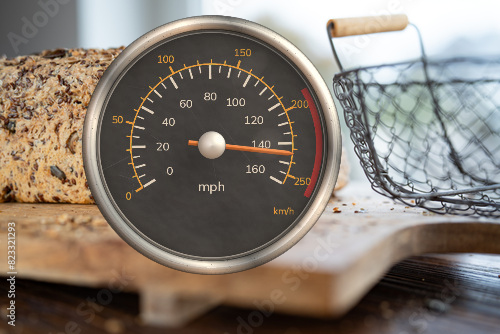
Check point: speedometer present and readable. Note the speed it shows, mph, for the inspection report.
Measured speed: 145 mph
